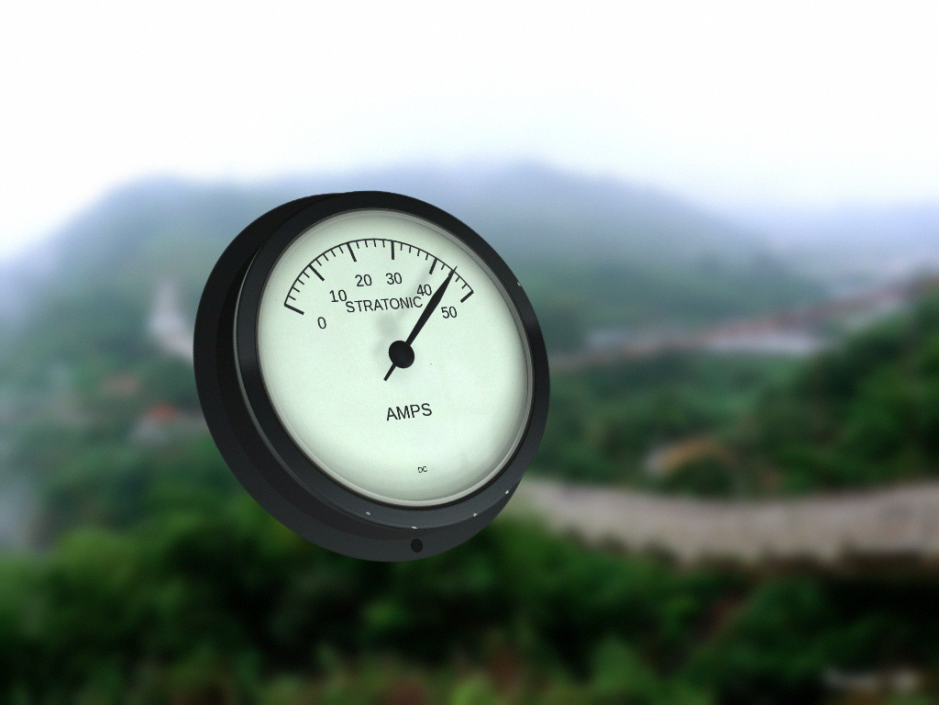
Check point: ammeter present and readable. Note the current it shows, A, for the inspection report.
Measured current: 44 A
